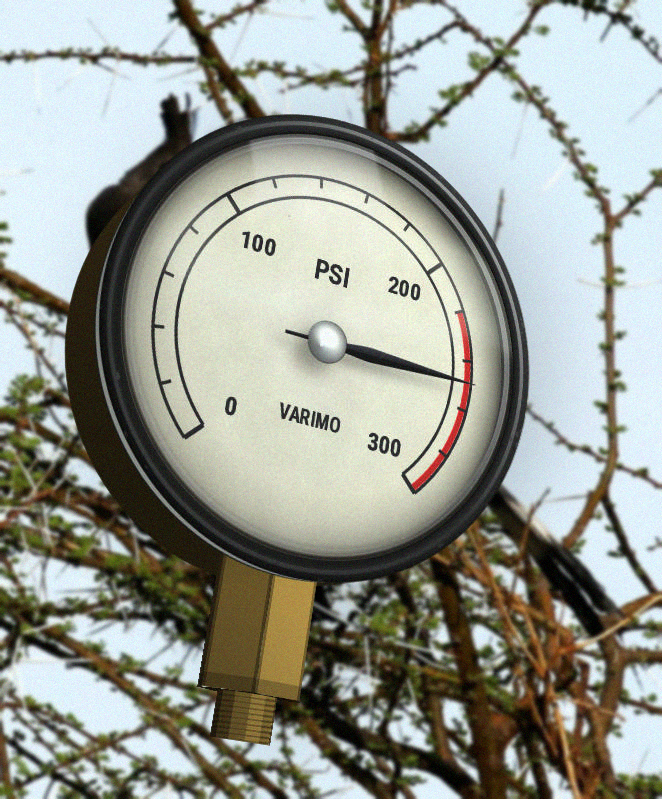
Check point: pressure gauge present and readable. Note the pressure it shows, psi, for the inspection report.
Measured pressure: 250 psi
